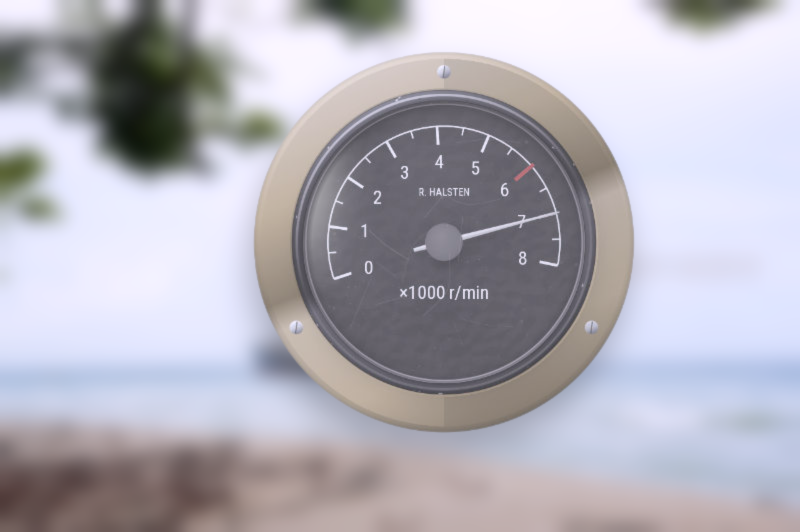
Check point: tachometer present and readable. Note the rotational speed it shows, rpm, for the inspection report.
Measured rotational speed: 7000 rpm
